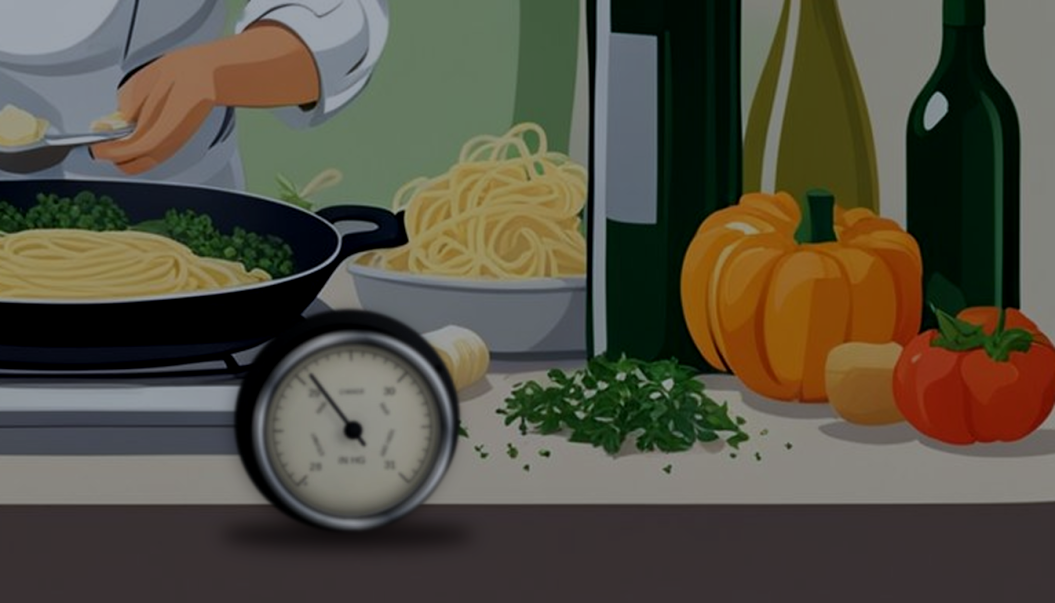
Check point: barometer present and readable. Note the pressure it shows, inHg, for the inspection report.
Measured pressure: 29.1 inHg
